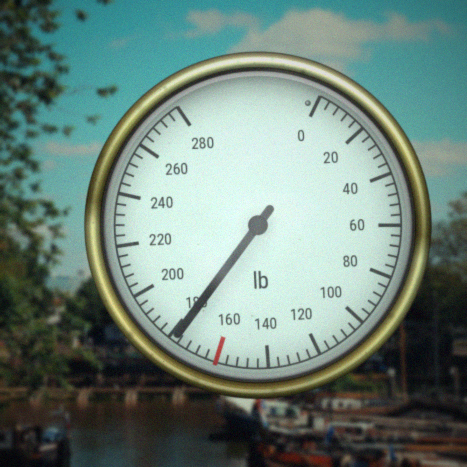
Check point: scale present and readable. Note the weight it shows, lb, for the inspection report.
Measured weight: 178 lb
